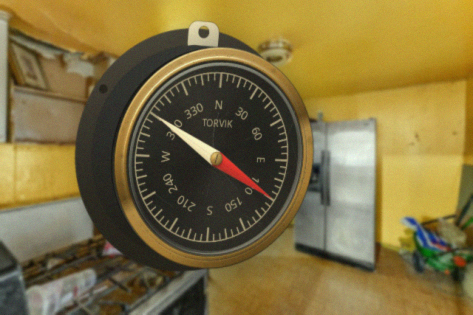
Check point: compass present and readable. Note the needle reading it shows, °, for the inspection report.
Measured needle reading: 120 °
